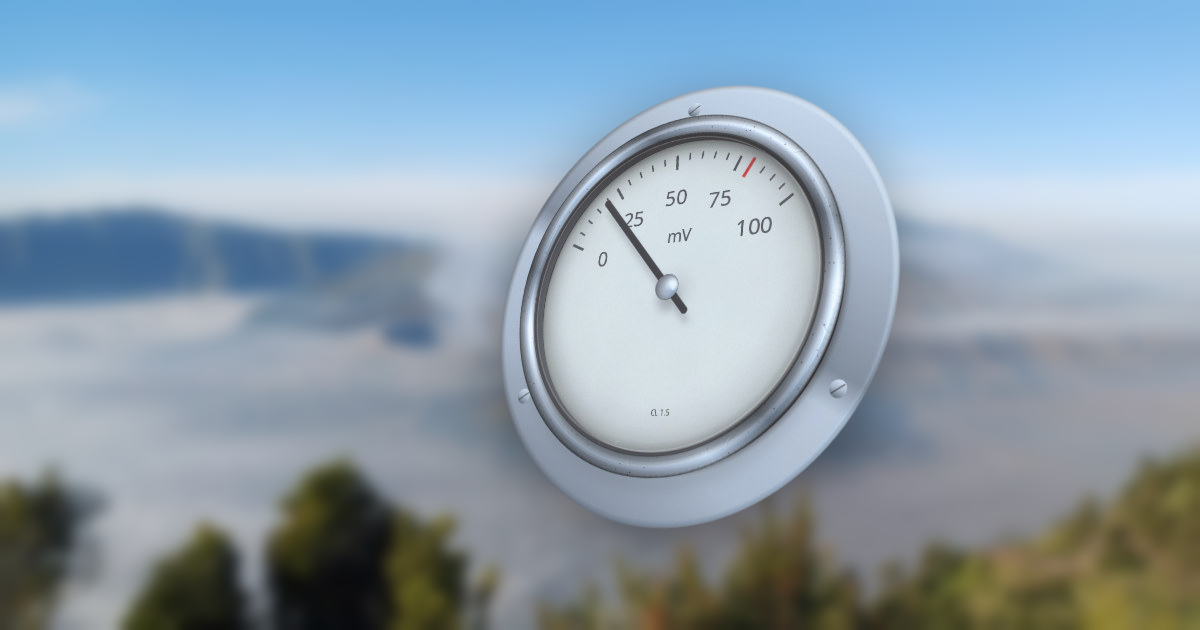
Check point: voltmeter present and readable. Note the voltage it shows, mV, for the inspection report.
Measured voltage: 20 mV
